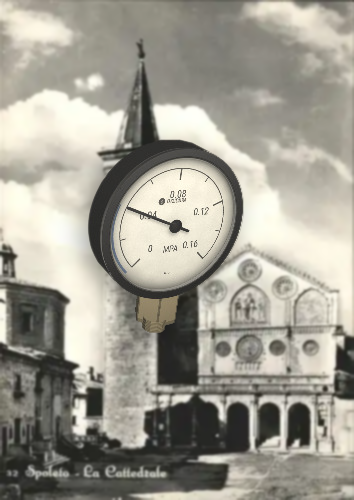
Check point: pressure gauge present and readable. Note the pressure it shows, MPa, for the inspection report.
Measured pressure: 0.04 MPa
